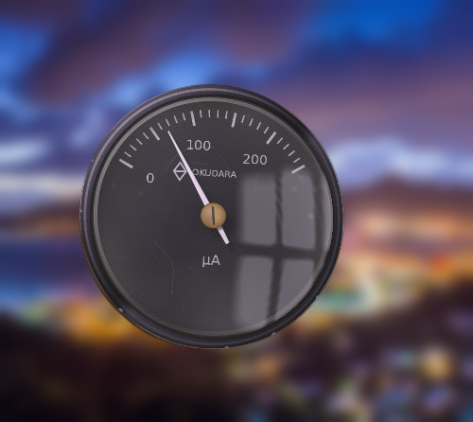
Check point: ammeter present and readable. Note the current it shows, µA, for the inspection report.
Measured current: 65 µA
